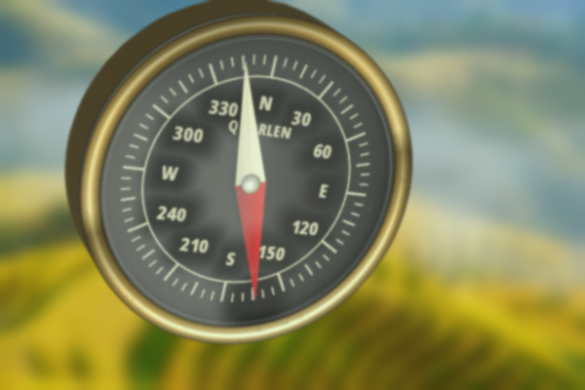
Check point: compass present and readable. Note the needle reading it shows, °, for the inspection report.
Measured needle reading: 165 °
